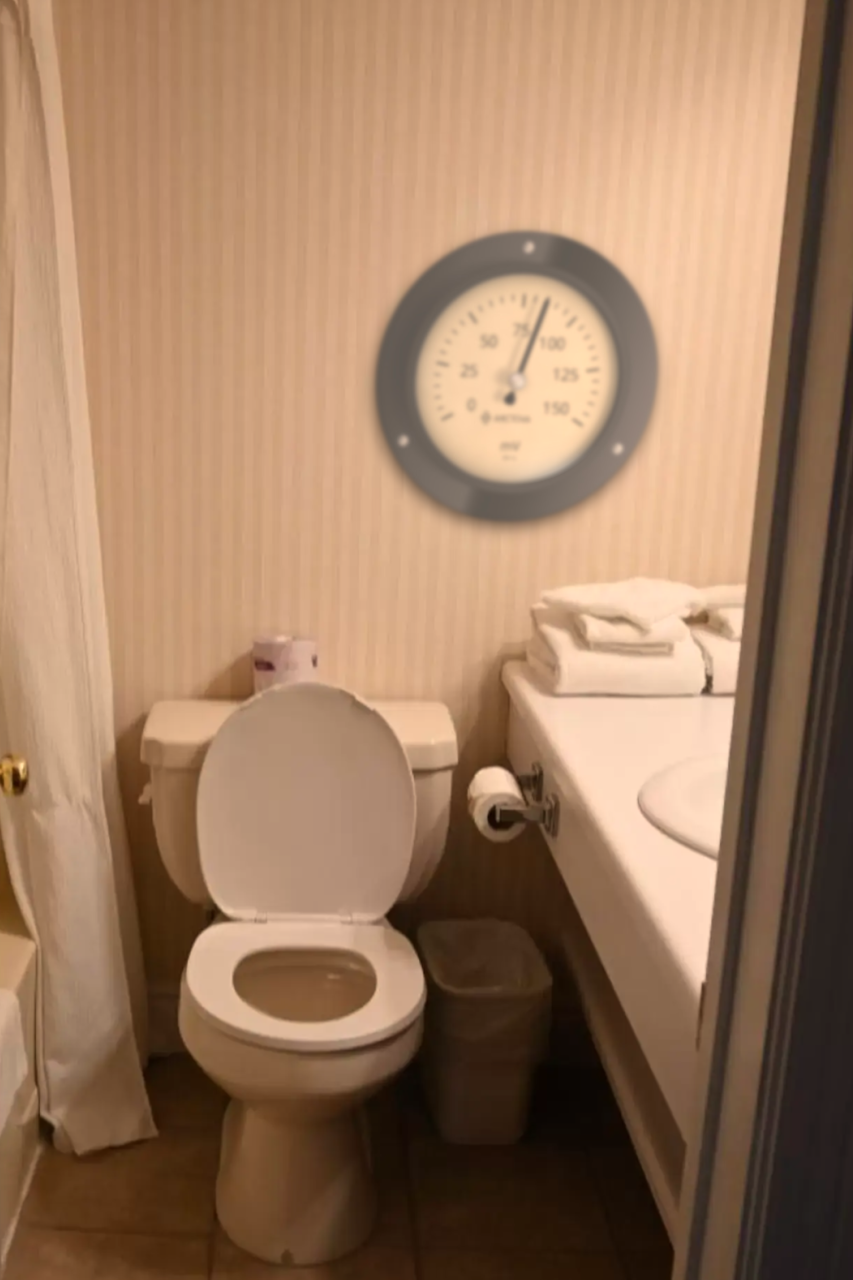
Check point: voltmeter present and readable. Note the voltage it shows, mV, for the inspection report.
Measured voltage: 85 mV
